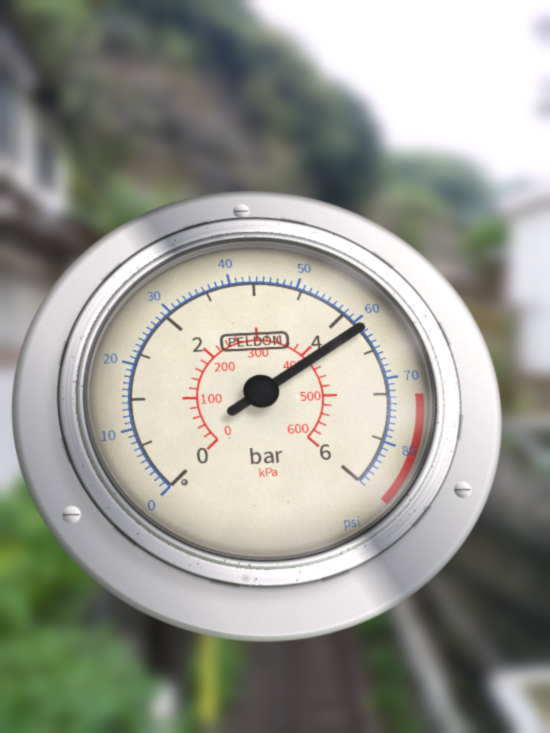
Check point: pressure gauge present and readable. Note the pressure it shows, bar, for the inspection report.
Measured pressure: 4.25 bar
